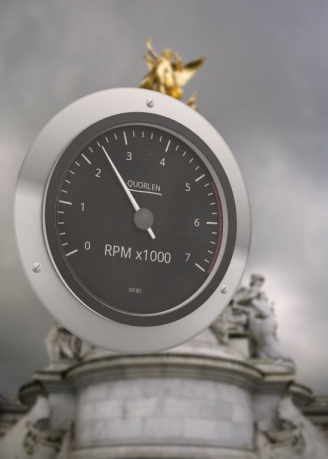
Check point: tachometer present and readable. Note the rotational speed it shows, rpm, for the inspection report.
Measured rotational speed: 2400 rpm
